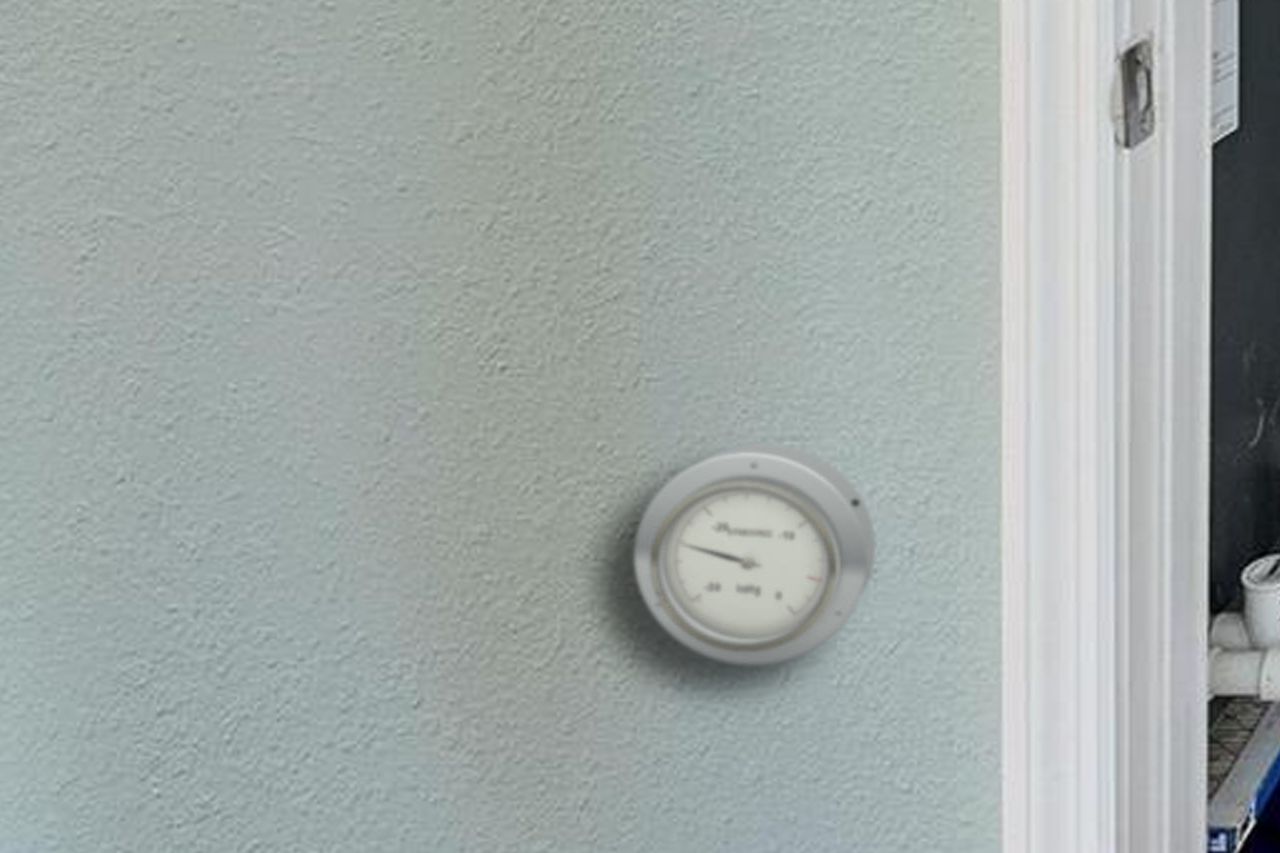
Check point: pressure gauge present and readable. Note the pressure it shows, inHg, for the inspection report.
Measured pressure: -24 inHg
